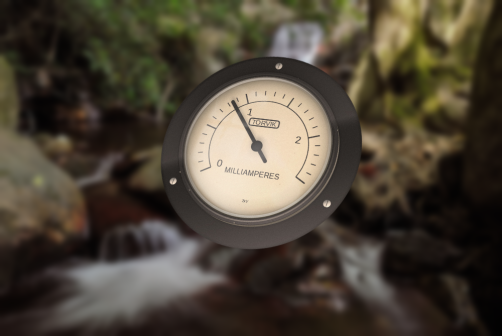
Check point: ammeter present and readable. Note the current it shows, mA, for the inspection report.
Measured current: 0.85 mA
